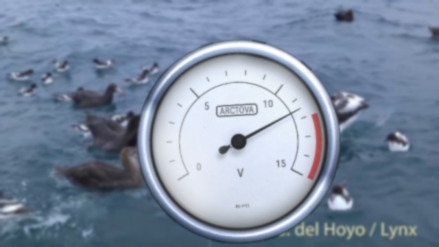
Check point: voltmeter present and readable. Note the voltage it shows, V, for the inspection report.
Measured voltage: 11.5 V
